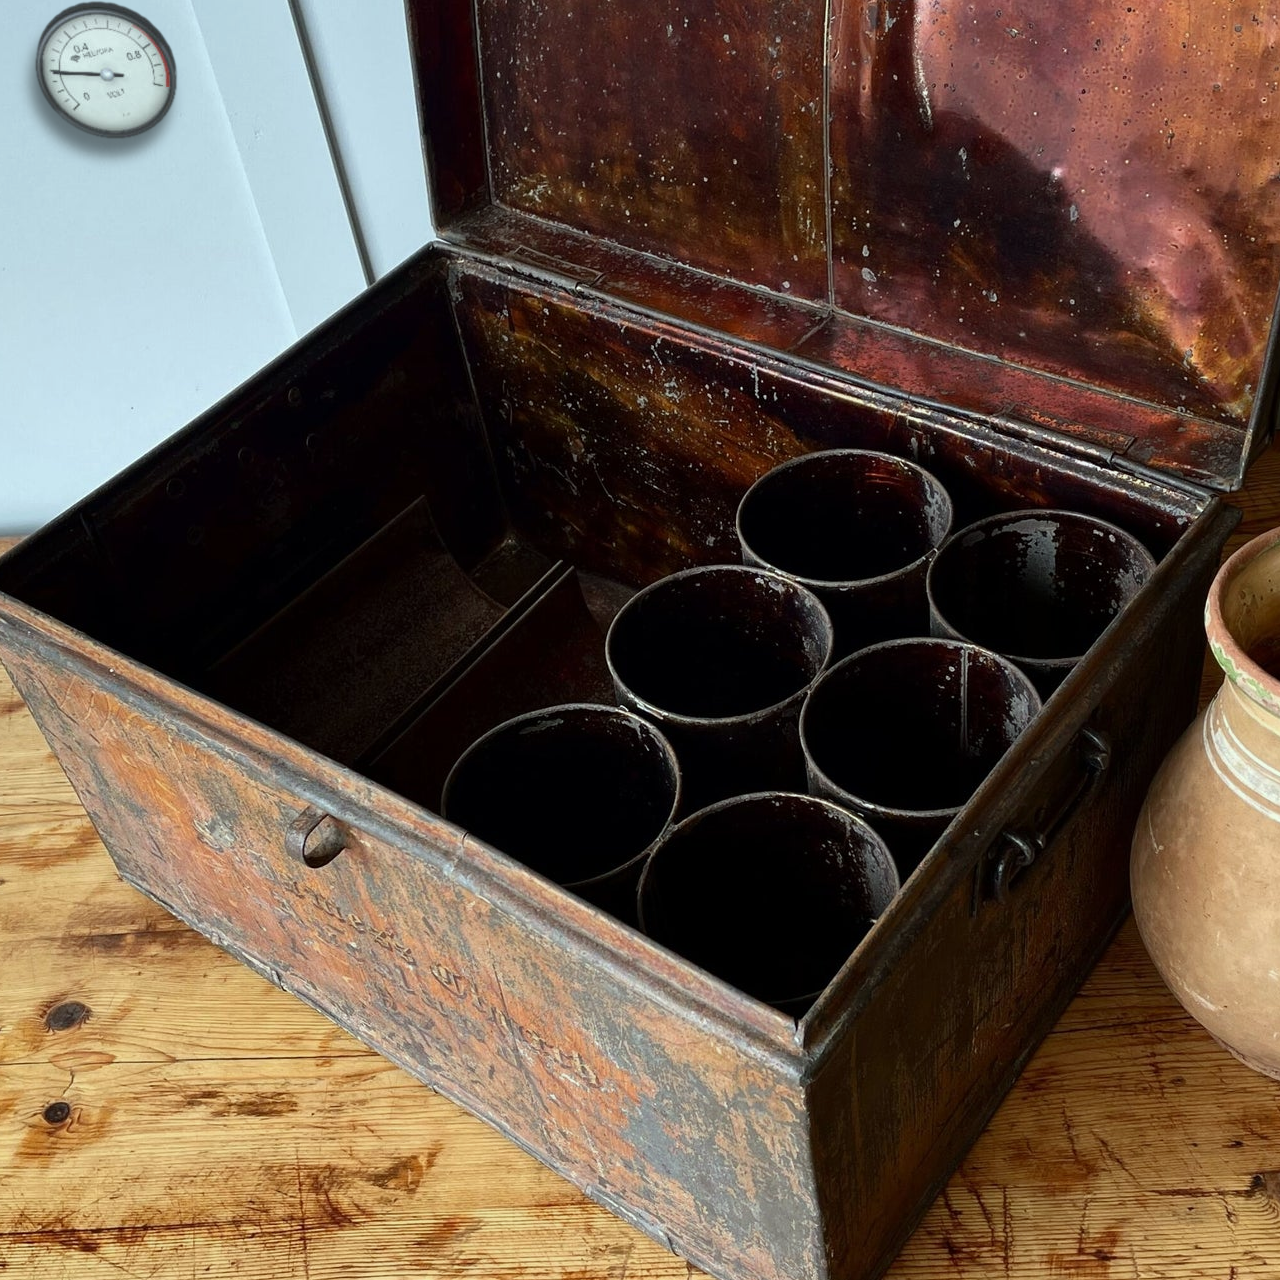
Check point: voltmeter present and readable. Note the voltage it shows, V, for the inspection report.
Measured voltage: 0.2 V
